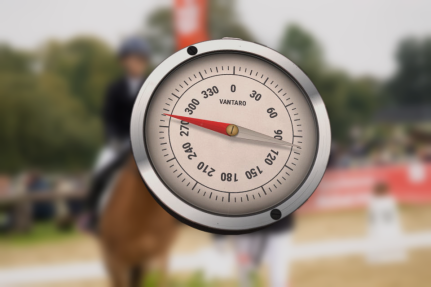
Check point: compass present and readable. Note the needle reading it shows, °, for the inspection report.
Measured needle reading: 280 °
